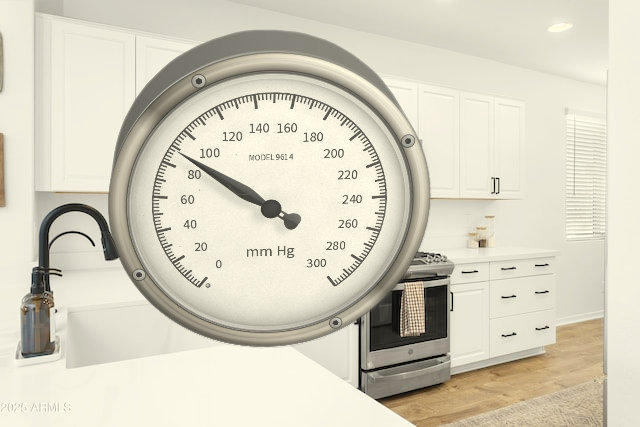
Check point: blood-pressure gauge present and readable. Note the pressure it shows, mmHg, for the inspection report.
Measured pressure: 90 mmHg
